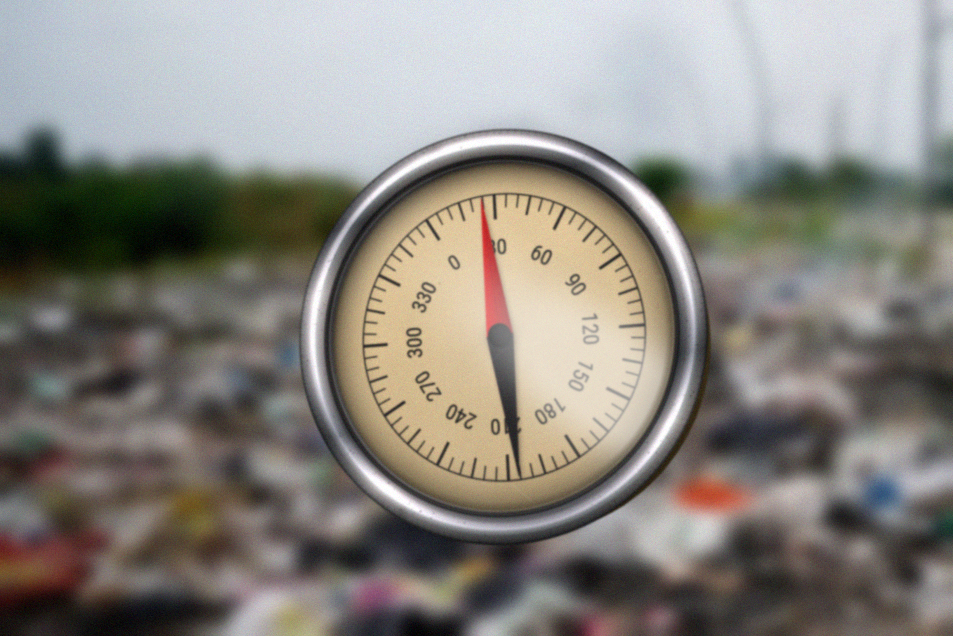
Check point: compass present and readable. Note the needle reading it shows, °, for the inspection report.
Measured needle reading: 25 °
